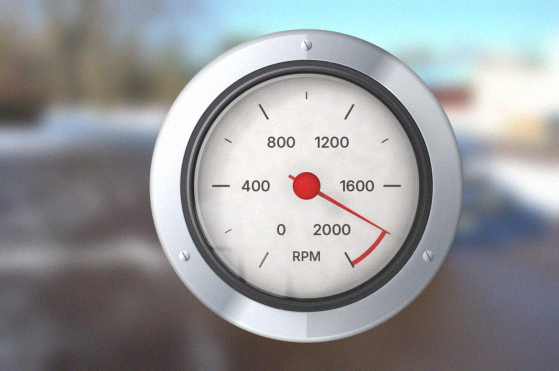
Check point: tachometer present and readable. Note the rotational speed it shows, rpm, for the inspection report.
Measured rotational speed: 1800 rpm
